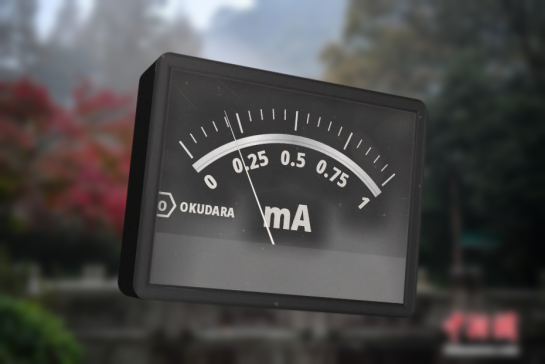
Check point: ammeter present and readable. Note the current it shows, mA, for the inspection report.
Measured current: 0.2 mA
